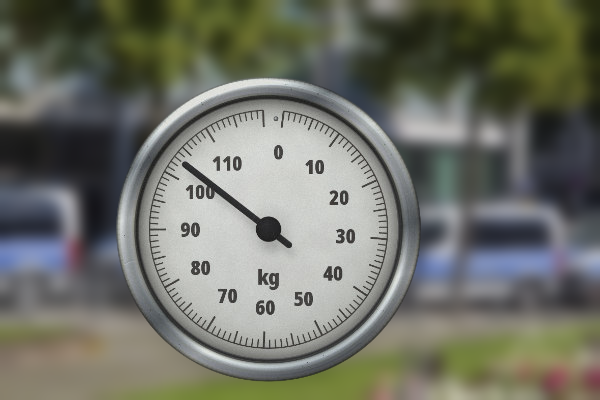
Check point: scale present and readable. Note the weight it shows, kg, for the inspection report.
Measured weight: 103 kg
